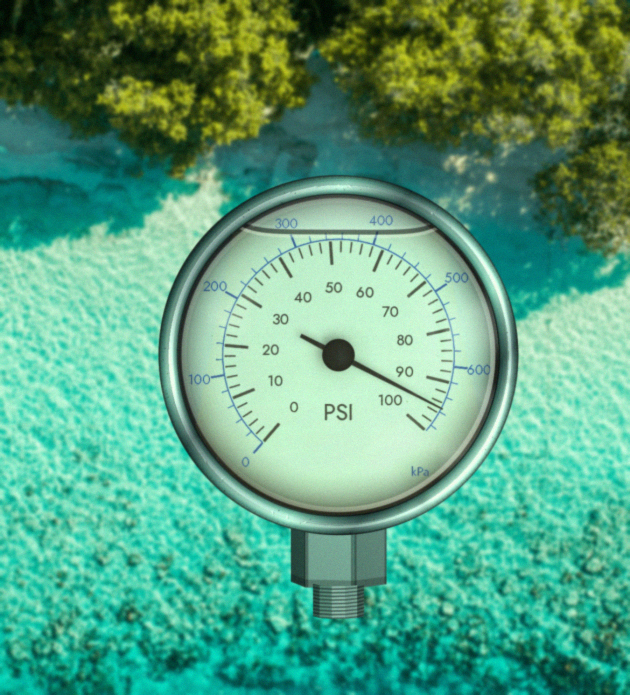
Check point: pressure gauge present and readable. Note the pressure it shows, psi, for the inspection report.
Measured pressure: 95 psi
